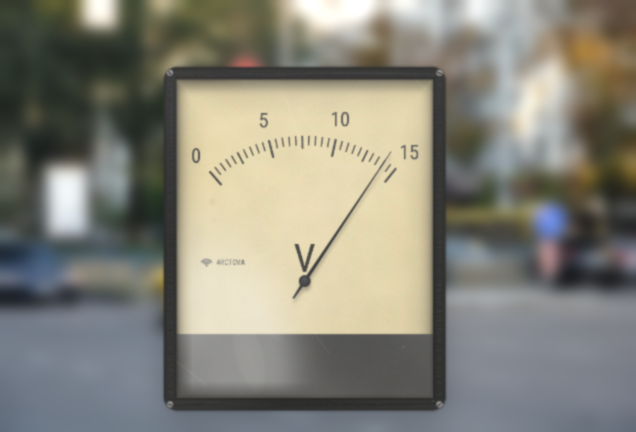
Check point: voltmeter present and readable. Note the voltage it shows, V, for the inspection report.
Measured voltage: 14 V
